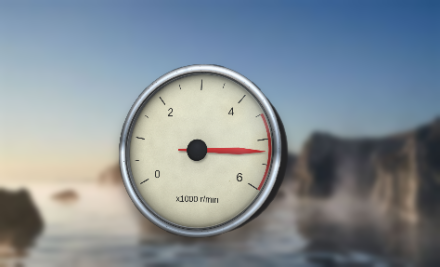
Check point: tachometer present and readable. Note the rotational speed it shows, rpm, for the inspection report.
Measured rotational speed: 5250 rpm
